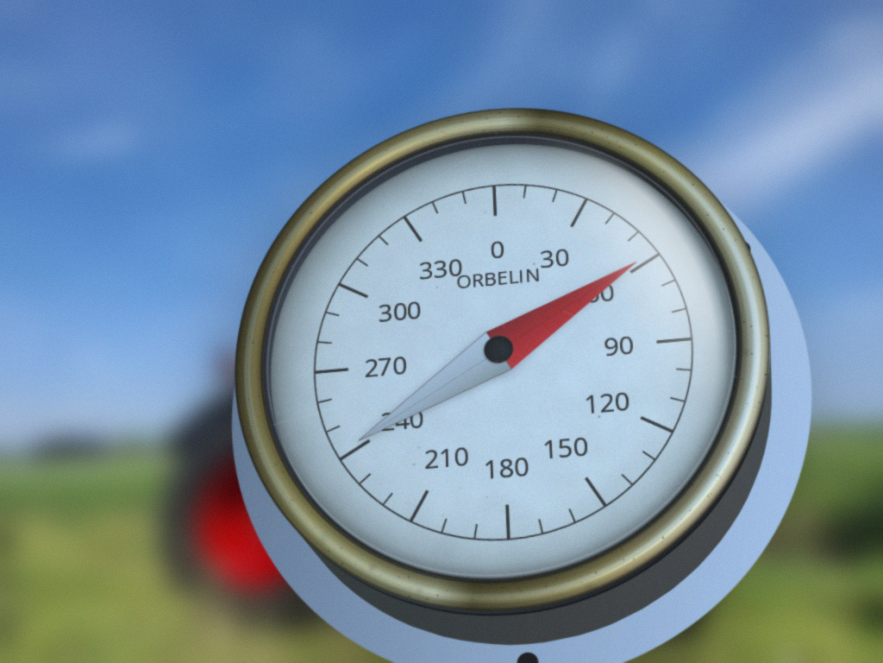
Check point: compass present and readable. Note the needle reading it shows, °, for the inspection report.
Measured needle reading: 60 °
